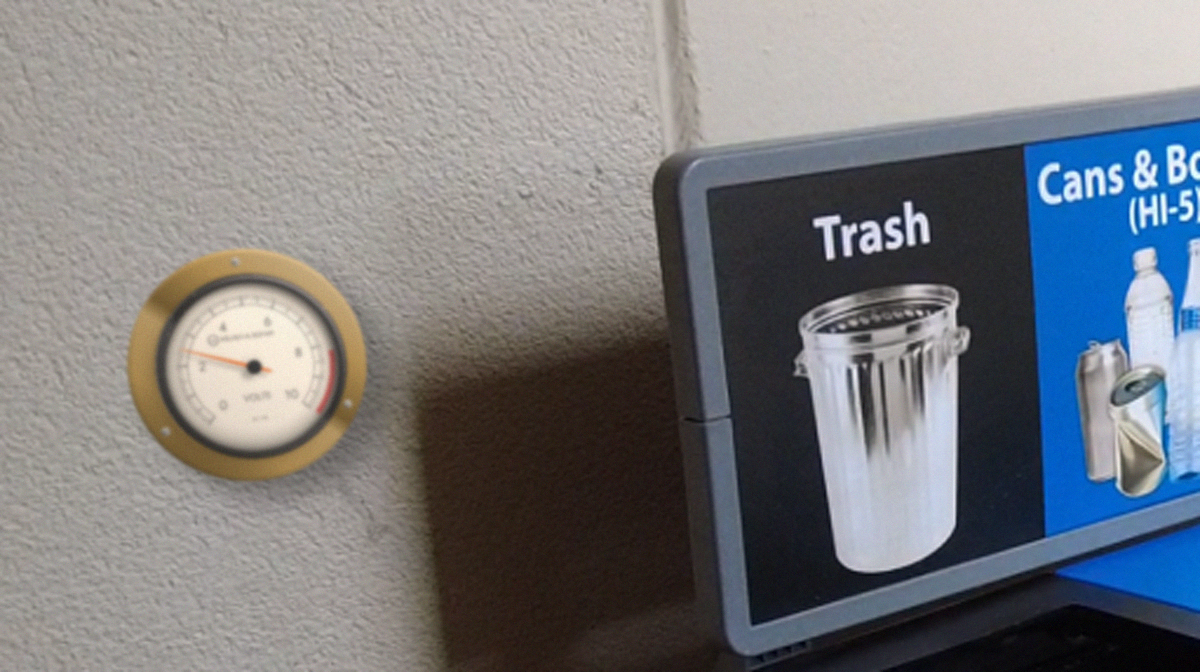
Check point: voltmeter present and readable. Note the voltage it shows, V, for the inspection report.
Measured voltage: 2.5 V
